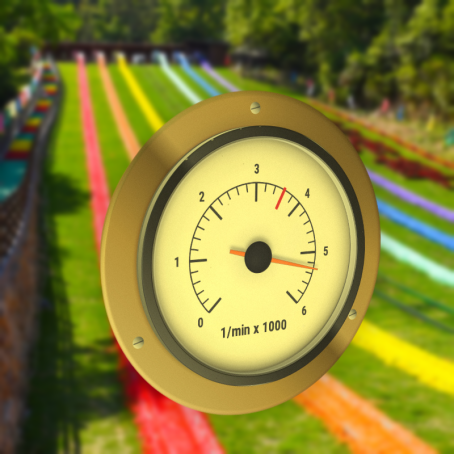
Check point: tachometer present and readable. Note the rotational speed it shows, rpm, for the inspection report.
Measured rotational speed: 5300 rpm
